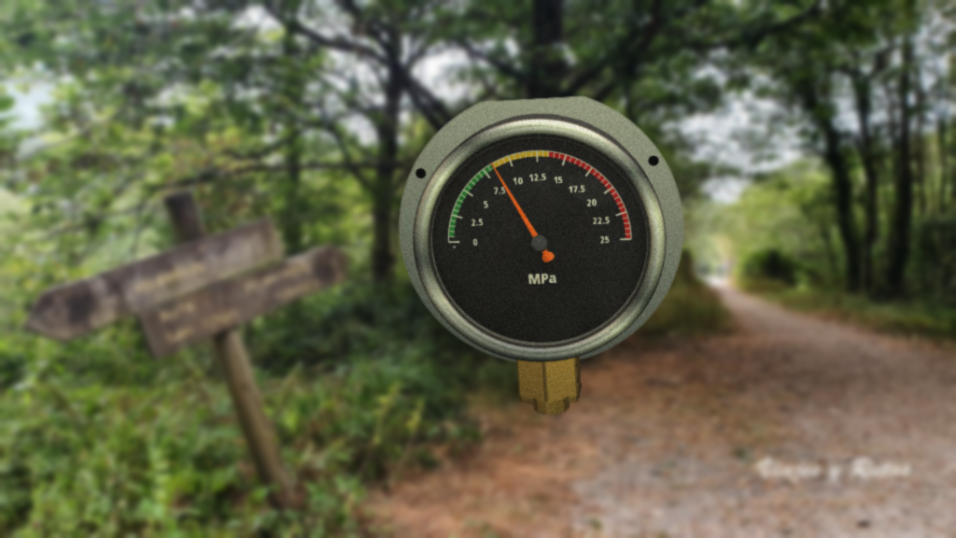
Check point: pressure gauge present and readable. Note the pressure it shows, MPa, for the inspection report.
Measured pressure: 8.5 MPa
